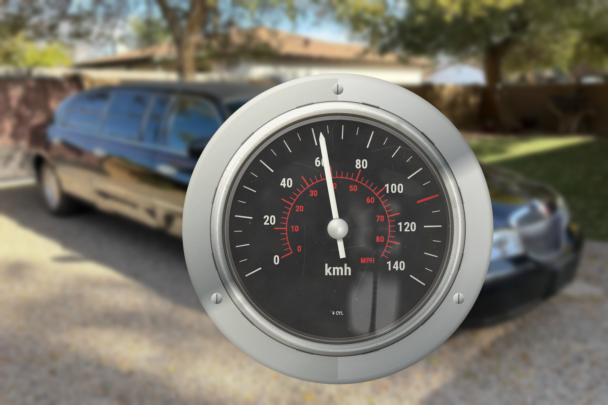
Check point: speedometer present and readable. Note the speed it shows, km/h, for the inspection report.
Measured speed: 62.5 km/h
